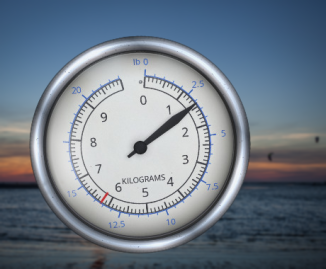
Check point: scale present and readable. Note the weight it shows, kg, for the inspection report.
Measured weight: 1.4 kg
